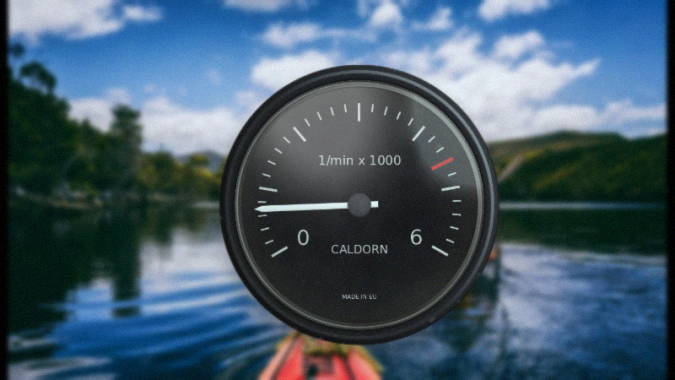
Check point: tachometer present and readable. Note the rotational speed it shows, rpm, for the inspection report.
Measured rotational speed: 700 rpm
